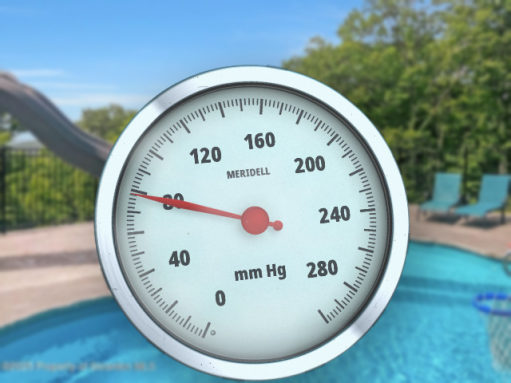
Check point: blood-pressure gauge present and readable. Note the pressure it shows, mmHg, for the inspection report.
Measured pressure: 78 mmHg
